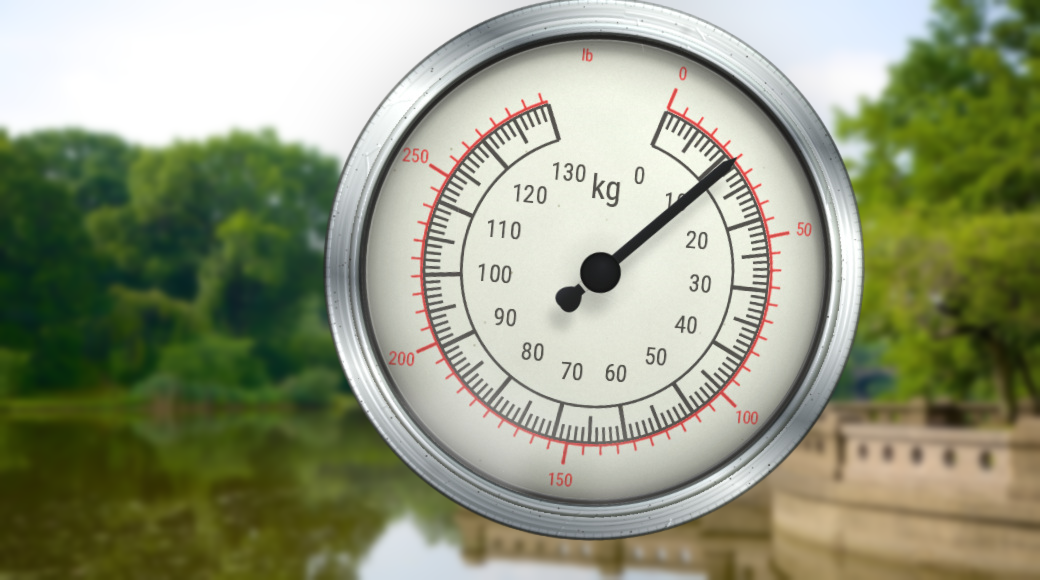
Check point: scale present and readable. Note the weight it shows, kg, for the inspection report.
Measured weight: 11 kg
